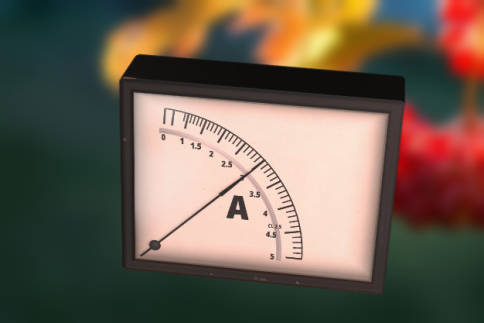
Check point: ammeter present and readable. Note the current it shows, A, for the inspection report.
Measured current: 3 A
